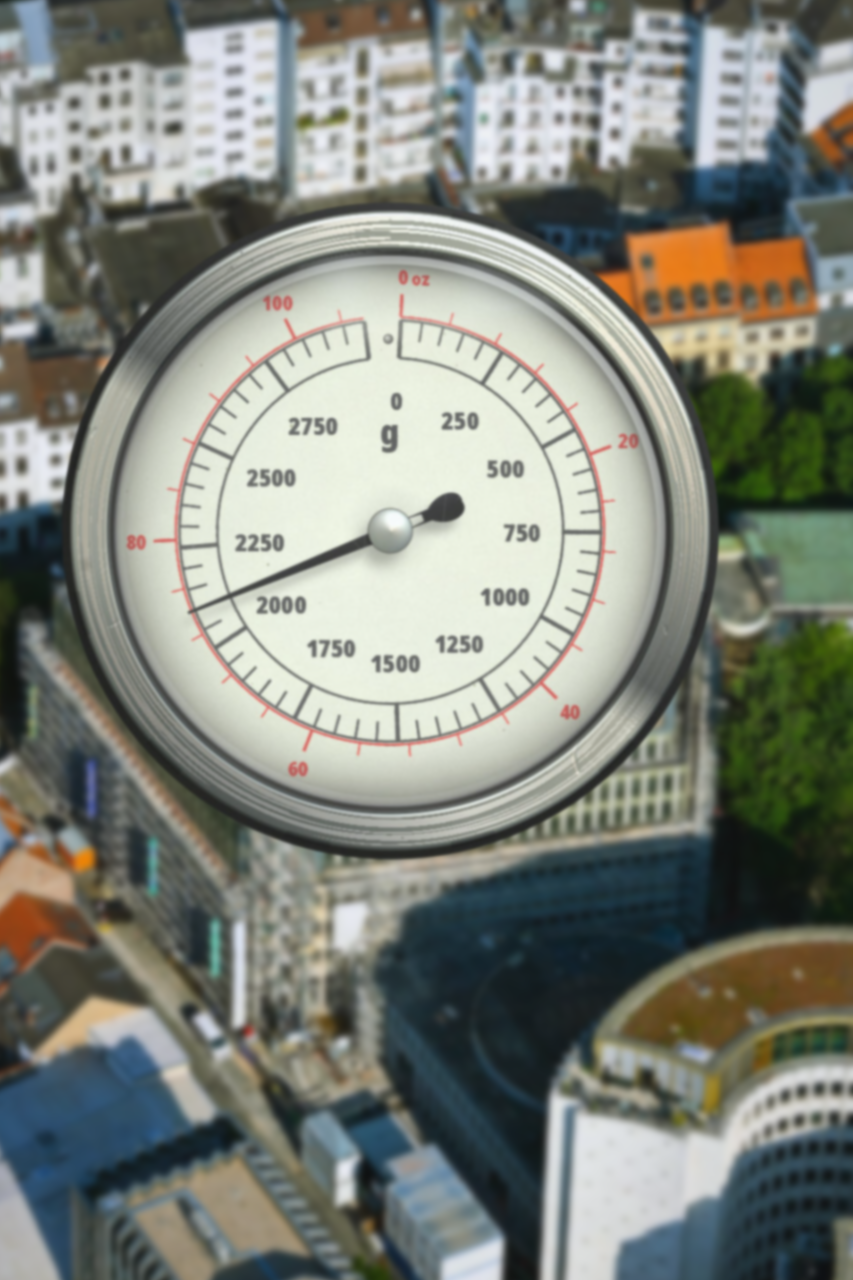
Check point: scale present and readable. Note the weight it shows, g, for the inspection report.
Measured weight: 2100 g
